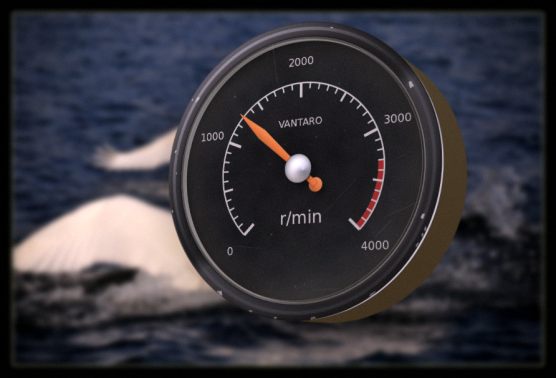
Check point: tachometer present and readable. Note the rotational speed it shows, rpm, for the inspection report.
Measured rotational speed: 1300 rpm
